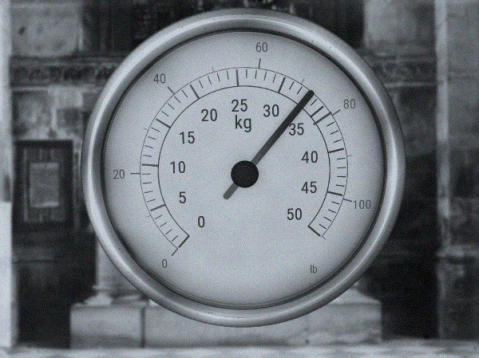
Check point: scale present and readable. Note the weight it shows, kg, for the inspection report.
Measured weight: 33 kg
